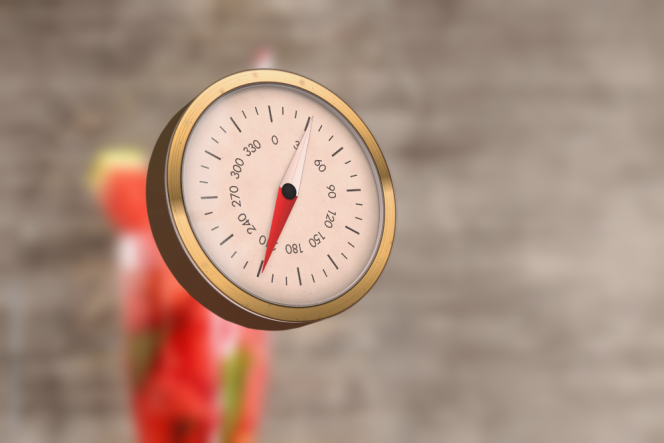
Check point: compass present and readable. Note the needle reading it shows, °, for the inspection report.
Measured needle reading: 210 °
